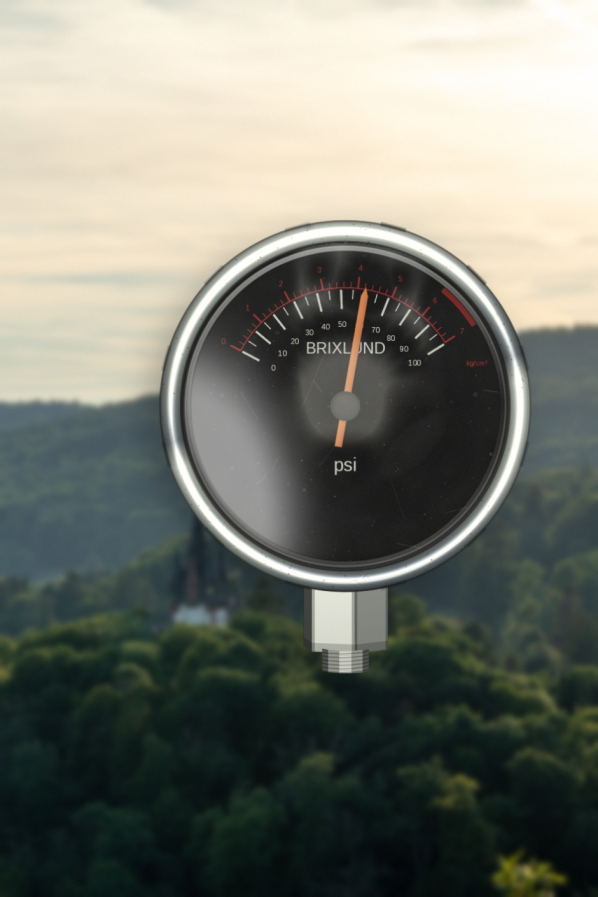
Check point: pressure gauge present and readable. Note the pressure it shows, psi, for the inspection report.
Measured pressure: 60 psi
